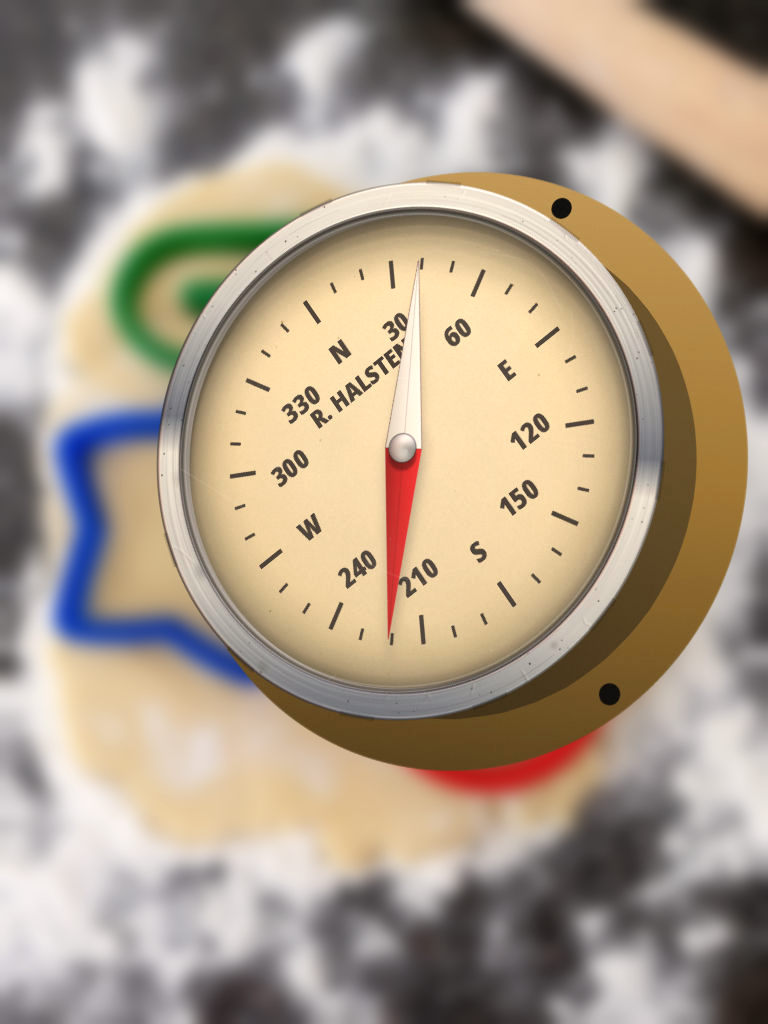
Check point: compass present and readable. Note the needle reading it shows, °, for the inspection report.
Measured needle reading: 220 °
